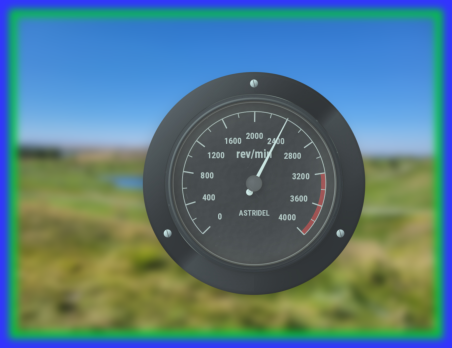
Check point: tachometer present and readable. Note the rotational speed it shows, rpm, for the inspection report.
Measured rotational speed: 2400 rpm
